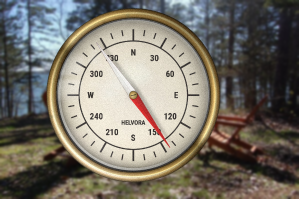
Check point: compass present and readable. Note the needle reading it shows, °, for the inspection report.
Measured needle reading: 145 °
